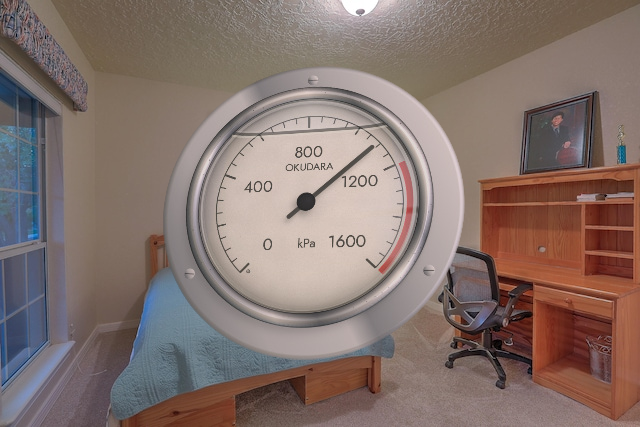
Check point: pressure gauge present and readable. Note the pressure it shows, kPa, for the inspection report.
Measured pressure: 1100 kPa
